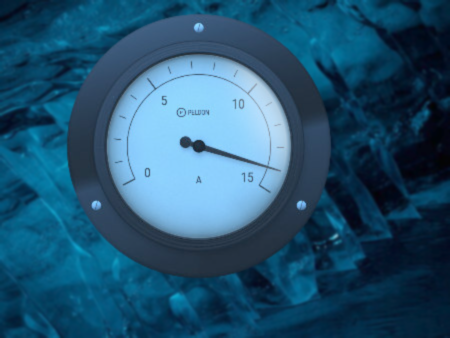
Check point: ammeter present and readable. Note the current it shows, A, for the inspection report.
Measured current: 14 A
